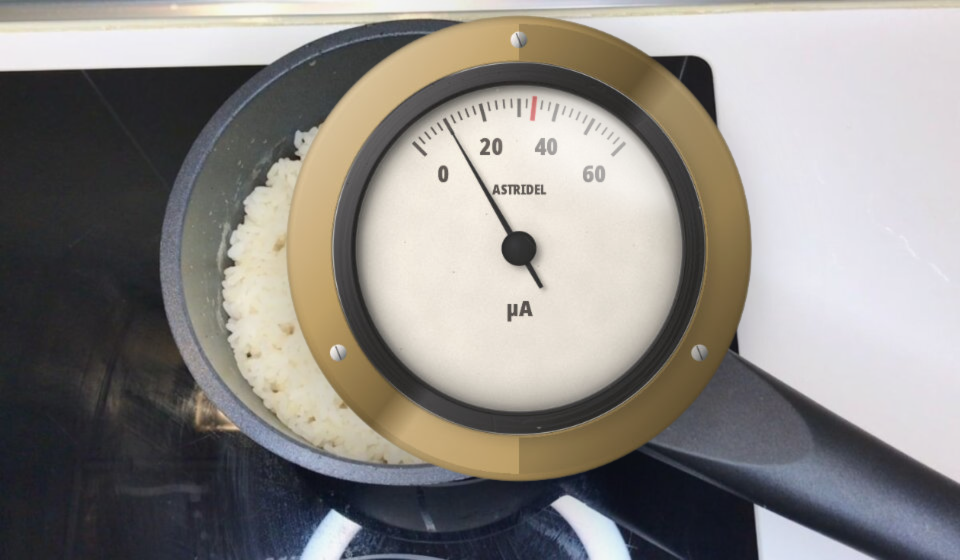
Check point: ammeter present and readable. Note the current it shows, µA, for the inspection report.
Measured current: 10 µA
